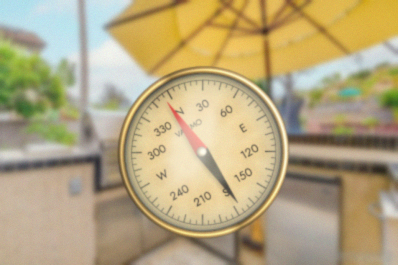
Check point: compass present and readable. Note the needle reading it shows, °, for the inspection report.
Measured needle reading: 355 °
